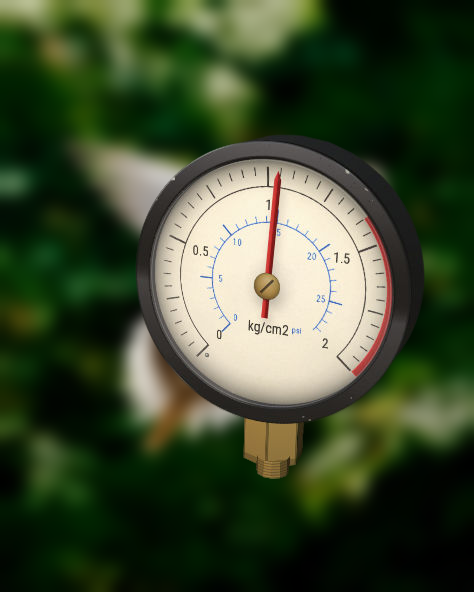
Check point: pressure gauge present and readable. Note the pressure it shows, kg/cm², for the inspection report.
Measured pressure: 1.05 kg/cm²
